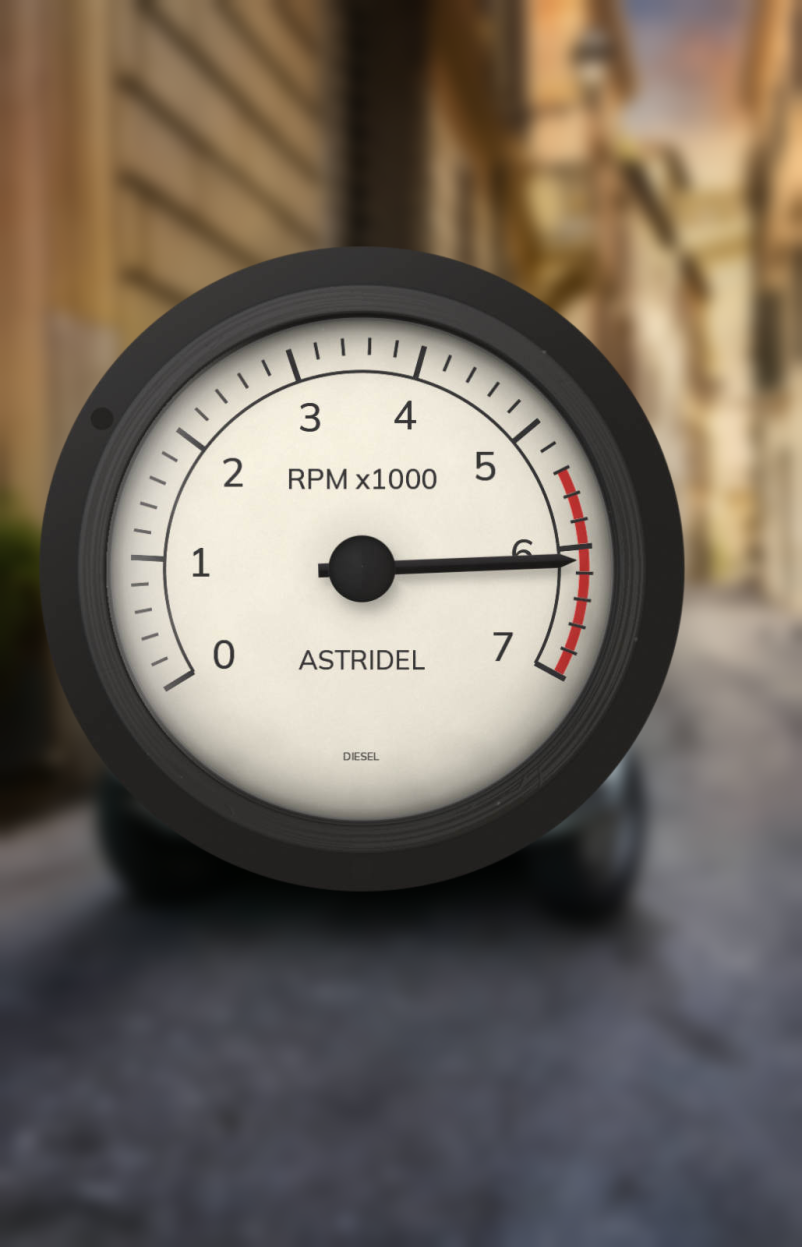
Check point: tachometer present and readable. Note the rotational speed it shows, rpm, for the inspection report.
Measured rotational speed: 6100 rpm
